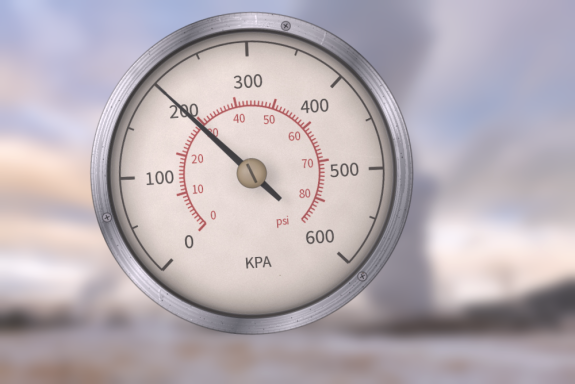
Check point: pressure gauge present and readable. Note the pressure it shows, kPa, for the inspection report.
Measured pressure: 200 kPa
